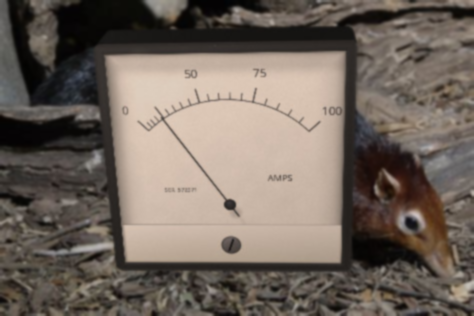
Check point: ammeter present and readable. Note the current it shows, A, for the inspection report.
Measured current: 25 A
